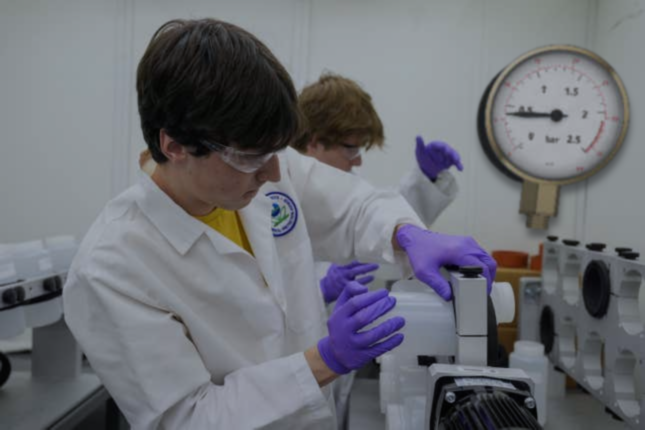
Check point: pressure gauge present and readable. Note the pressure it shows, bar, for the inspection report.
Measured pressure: 0.4 bar
